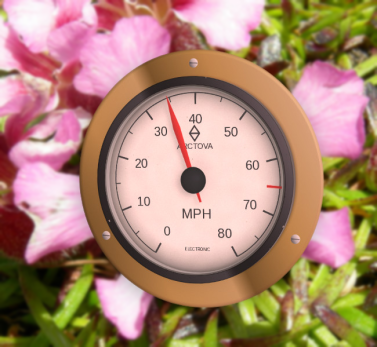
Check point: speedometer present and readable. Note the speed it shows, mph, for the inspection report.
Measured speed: 35 mph
